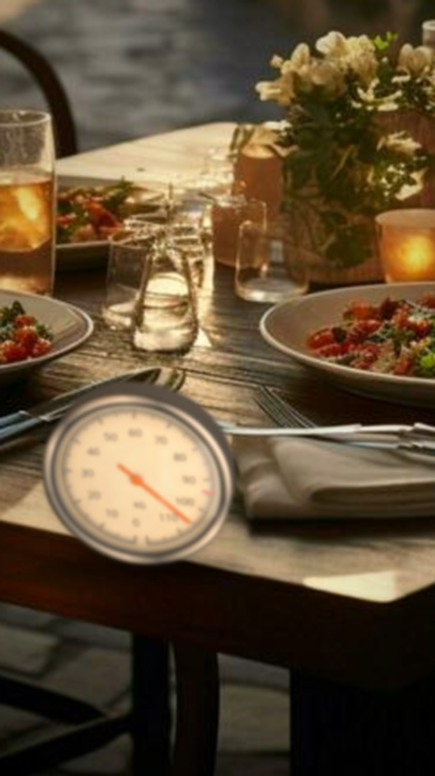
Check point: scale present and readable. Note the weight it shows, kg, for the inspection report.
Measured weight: 105 kg
